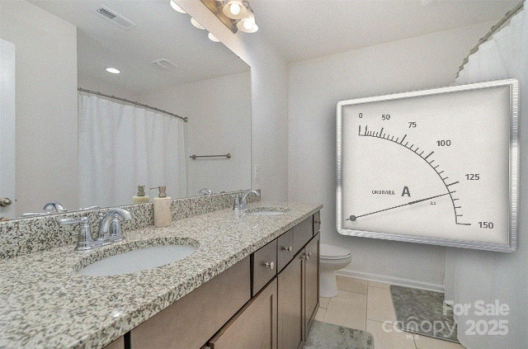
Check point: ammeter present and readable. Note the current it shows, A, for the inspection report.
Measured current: 130 A
